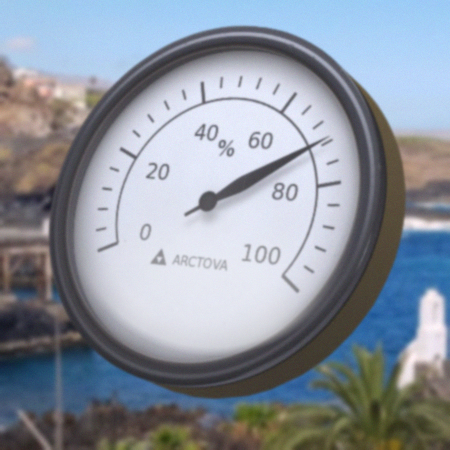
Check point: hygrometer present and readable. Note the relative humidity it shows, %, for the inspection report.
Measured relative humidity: 72 %
